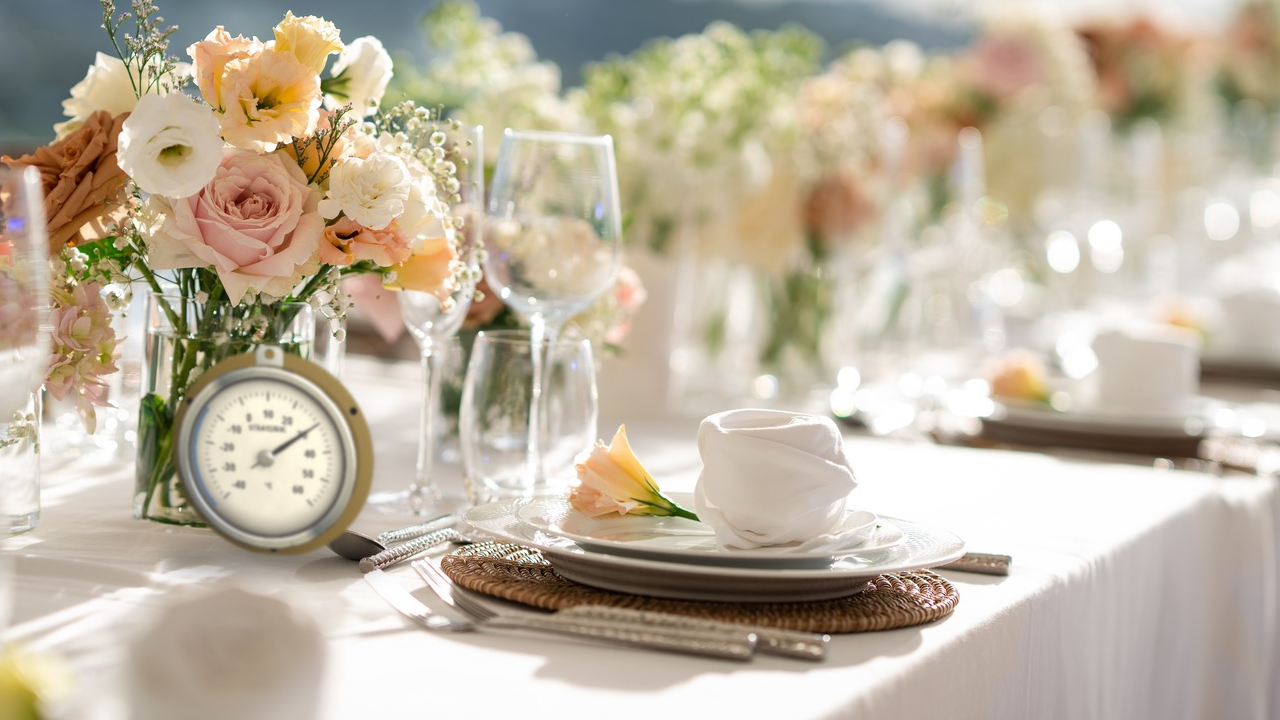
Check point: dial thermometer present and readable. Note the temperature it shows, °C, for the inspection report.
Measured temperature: 30 °C
